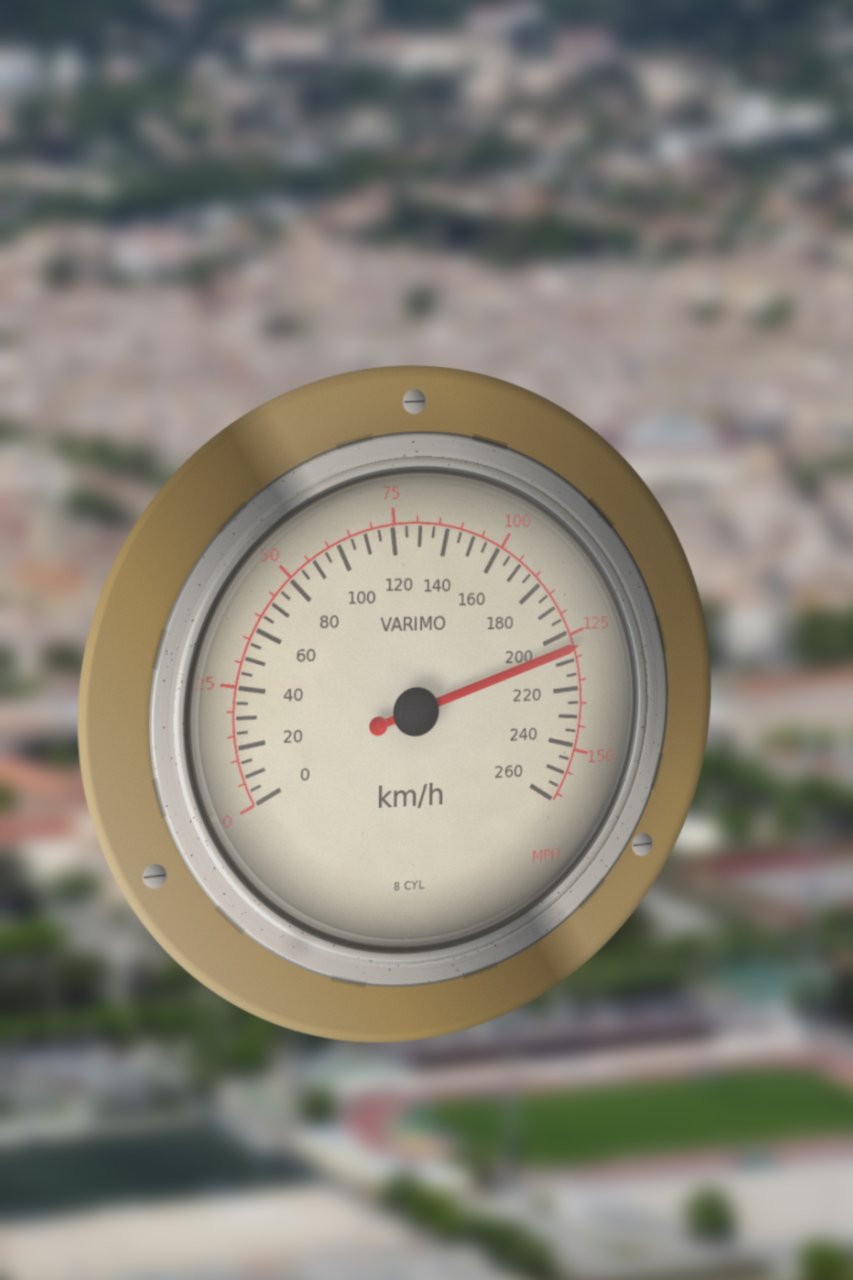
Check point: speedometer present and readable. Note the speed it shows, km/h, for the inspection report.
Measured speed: 205 km/h
